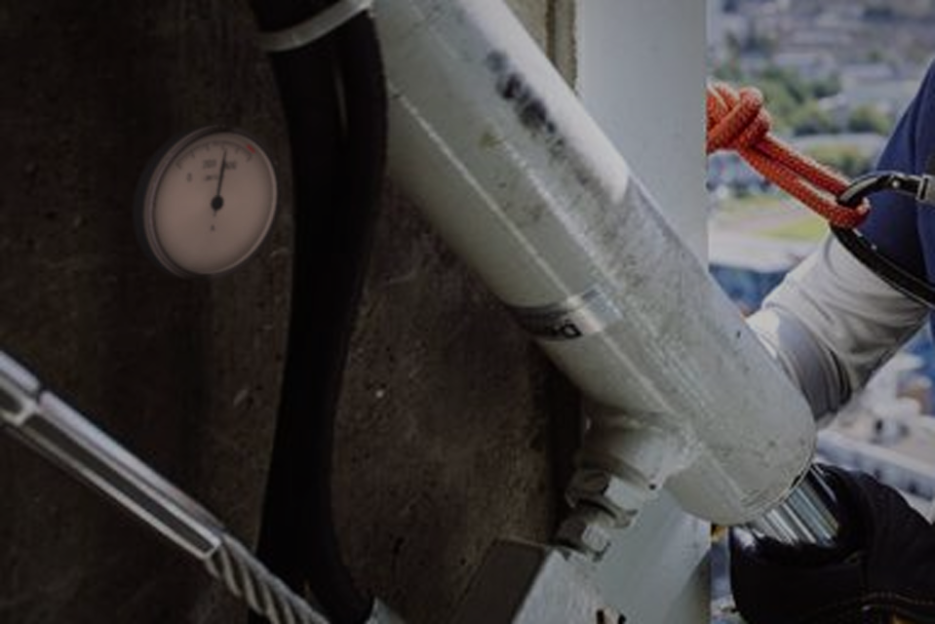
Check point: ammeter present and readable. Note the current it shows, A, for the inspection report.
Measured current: 300 A
